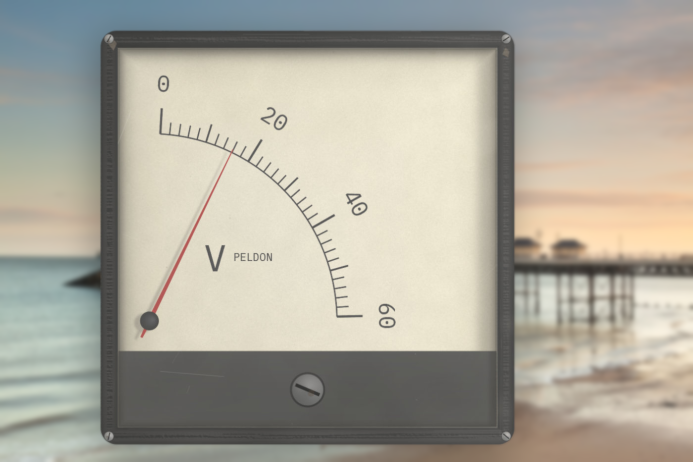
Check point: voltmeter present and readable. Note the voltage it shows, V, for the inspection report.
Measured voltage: 16 V
